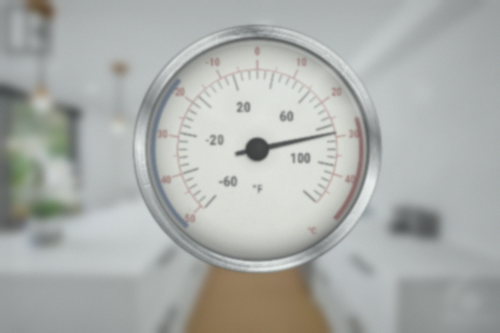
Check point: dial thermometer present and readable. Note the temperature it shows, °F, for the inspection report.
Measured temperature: 84 °F
